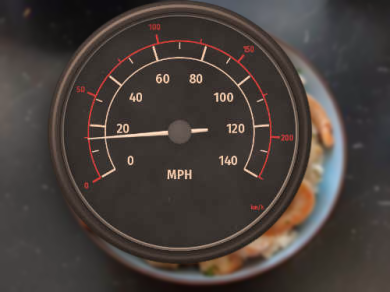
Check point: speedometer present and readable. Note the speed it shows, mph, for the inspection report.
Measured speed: 15 mph
